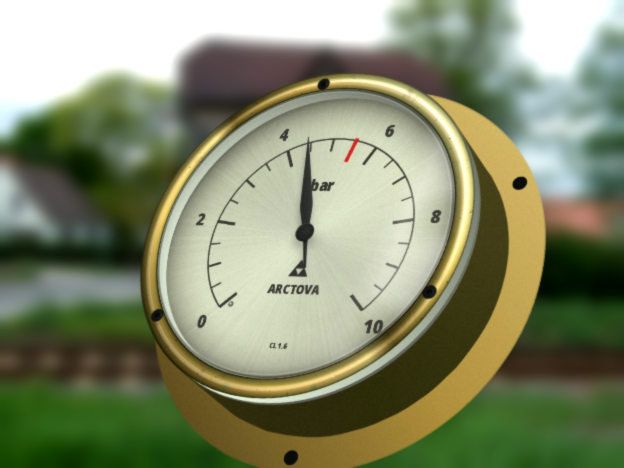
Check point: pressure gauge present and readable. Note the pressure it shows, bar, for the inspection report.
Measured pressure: 4.5 bar
